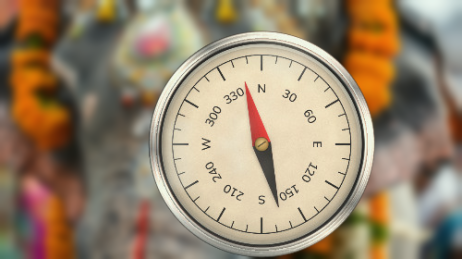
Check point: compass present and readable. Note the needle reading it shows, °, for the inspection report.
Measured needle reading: 345 °
